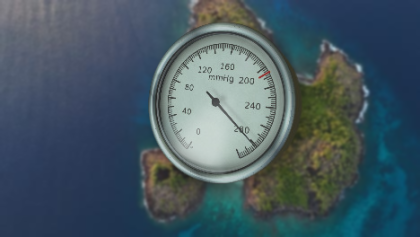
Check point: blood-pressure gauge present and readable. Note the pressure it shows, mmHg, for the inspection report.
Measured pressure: 280 mmHg
